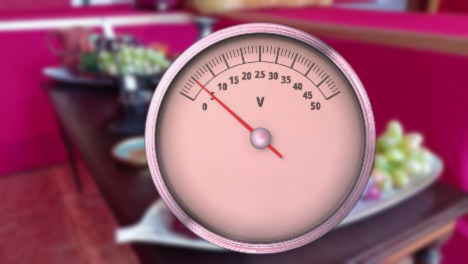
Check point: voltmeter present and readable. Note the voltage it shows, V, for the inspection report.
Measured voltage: 5 V
